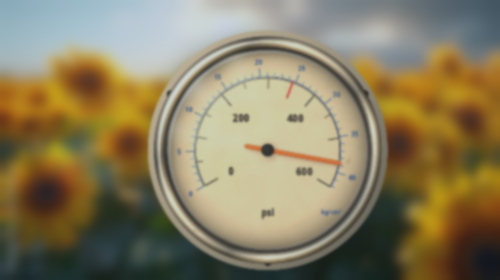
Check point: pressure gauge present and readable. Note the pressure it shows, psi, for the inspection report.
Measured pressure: 550 psi
